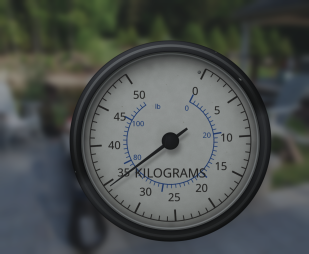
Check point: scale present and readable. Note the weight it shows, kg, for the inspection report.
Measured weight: 34.5 kg
